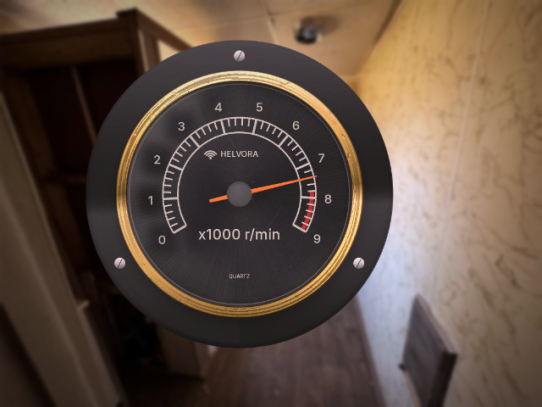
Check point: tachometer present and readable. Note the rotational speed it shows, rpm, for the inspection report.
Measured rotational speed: 7400 rpm
